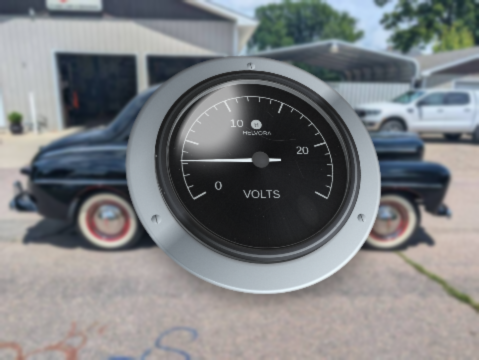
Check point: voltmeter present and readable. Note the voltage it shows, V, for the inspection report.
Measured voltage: 3 V
